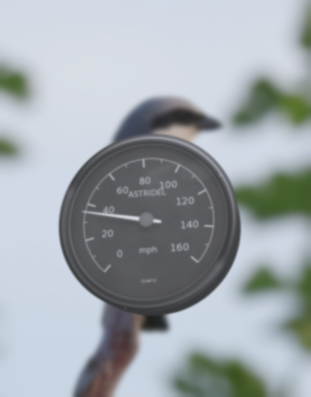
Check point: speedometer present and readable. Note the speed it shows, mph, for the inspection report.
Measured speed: 35 mph
